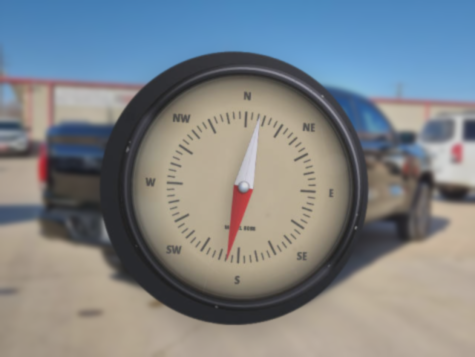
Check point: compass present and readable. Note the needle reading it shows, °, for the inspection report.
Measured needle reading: 190 °
